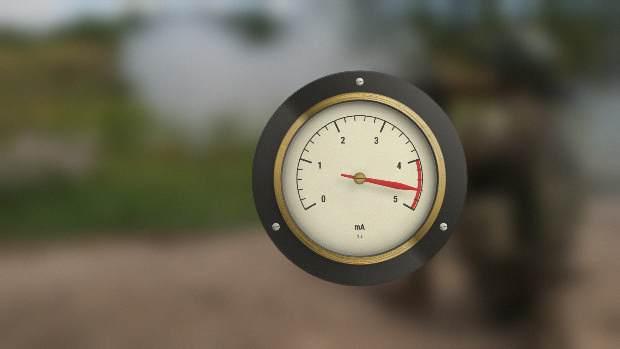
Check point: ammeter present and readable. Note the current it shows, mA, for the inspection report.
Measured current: 4.6 mA
